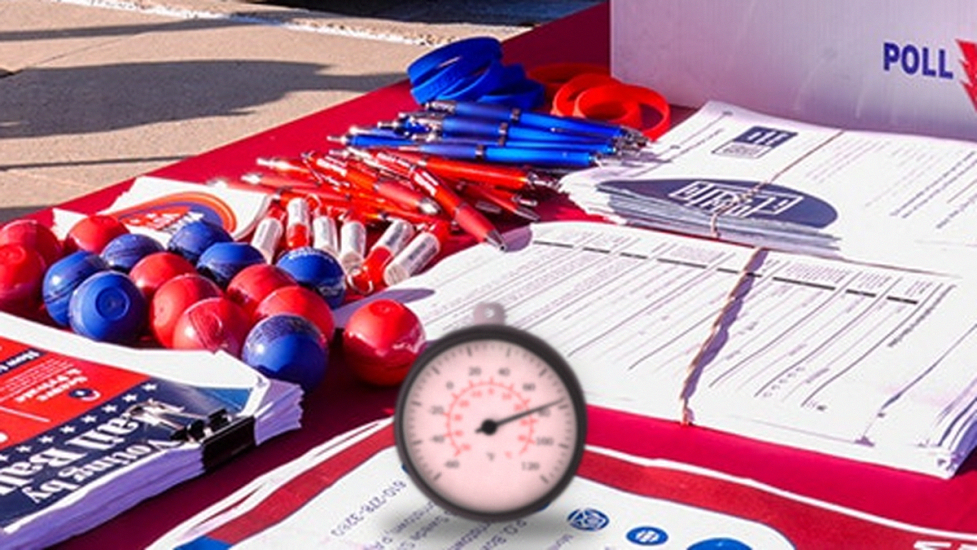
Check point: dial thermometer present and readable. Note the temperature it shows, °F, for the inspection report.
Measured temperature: 76 °F
